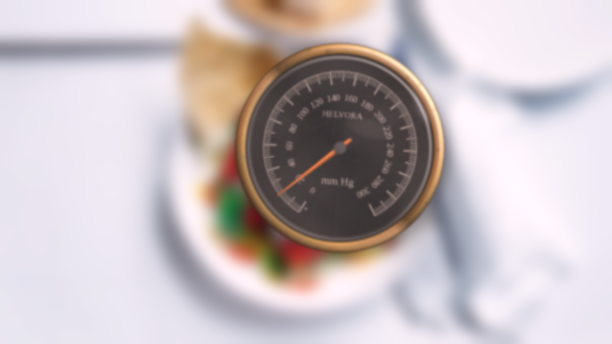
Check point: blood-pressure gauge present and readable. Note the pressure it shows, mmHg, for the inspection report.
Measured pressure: 20 mmHg
